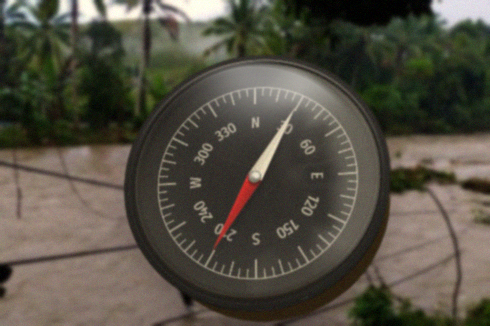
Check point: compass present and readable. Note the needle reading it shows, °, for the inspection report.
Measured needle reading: 210 °
